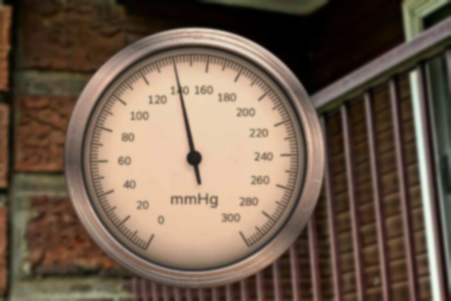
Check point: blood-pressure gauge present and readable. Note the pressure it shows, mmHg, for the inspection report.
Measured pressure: 140 mmHg
